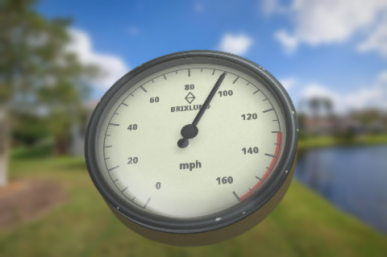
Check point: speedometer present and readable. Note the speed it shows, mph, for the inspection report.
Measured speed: 95 mph
